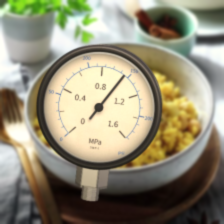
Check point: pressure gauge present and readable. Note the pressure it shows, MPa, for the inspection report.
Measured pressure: 1 MPa
